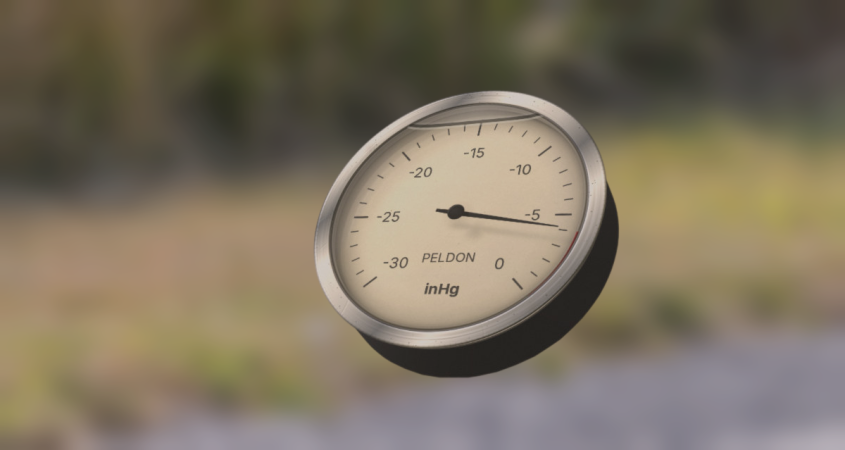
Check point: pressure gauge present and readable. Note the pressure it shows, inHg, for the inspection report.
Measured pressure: -4 inHg
